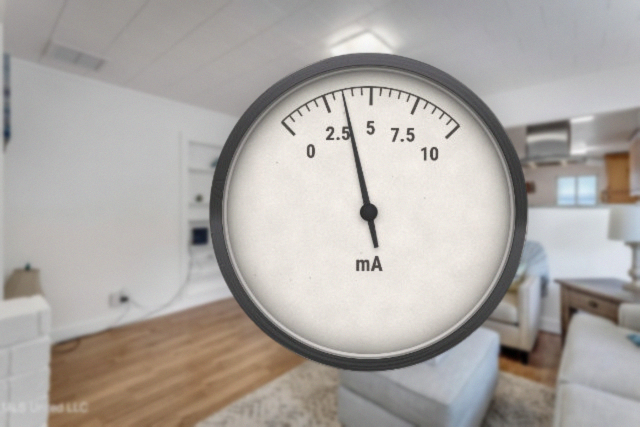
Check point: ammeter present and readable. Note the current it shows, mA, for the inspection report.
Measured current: 3.5 mA
